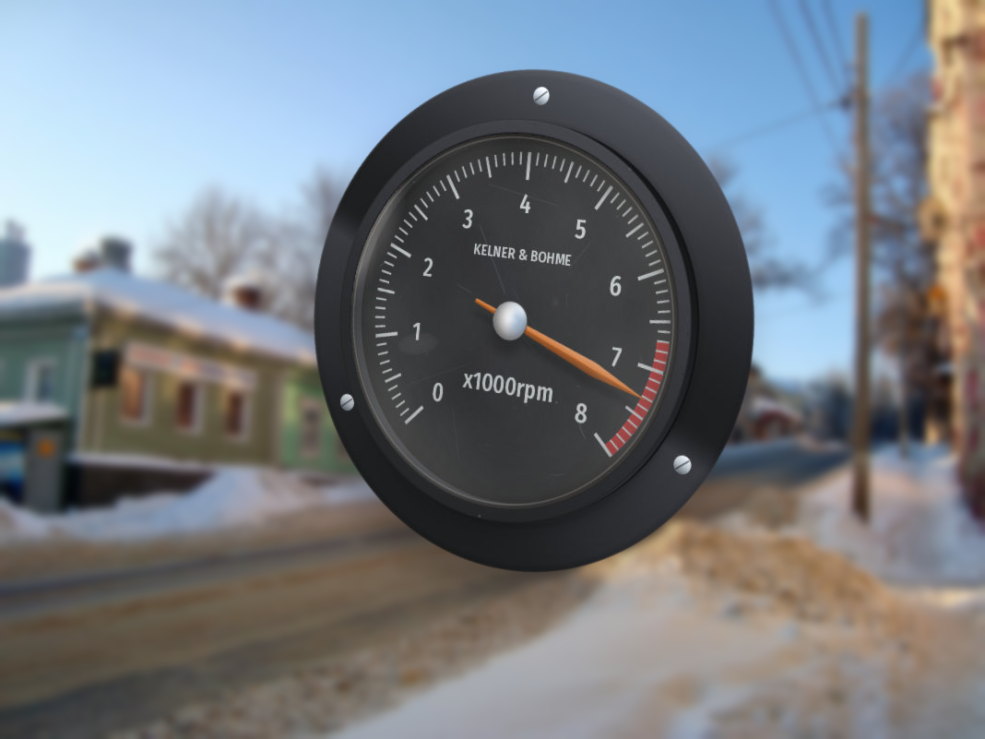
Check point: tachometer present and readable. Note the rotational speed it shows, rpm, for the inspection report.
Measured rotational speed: 7300 rpm
